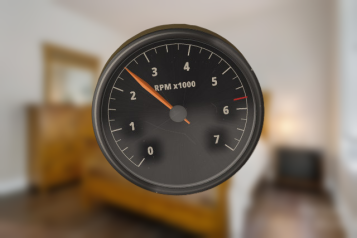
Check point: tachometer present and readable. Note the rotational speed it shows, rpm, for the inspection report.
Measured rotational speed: 2500 rpm
